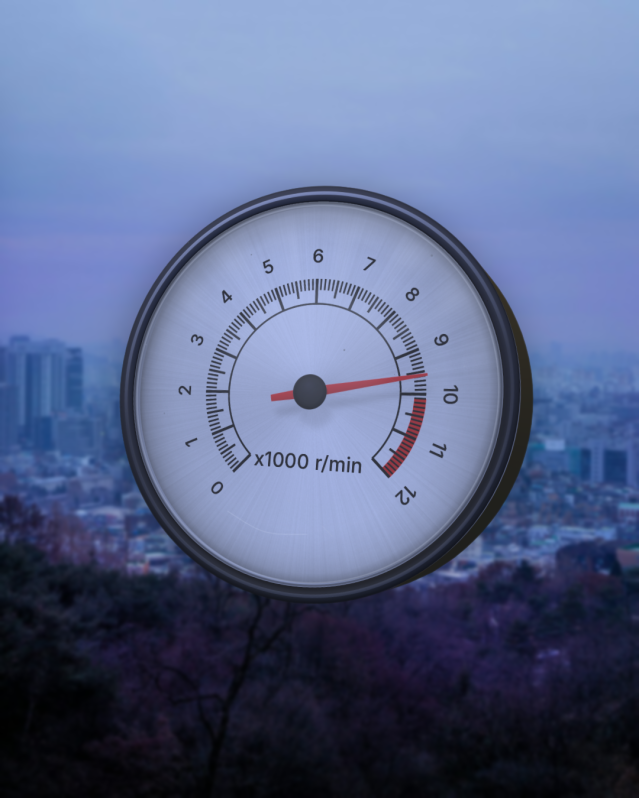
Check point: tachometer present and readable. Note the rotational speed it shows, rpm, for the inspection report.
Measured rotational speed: 9600 rpm
